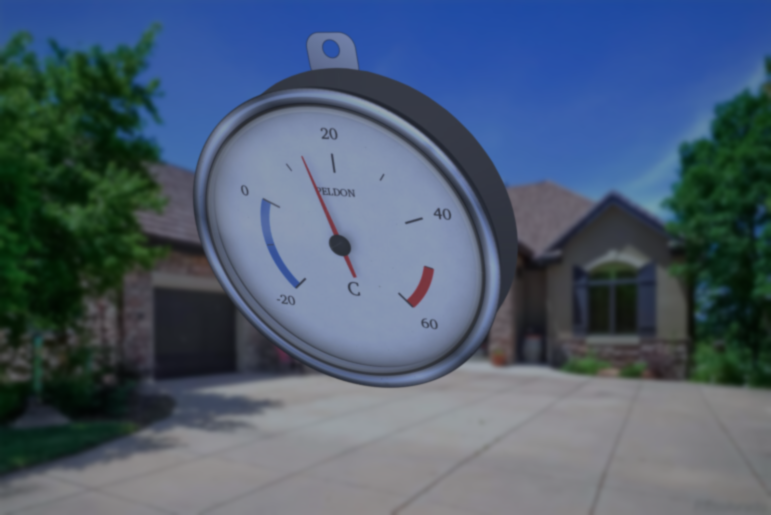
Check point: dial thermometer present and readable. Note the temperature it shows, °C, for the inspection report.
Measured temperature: 15 °C
